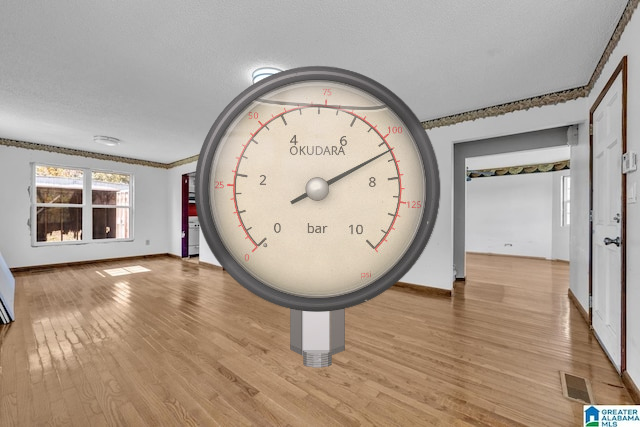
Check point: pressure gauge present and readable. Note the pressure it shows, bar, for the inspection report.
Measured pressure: 7.25 bar
